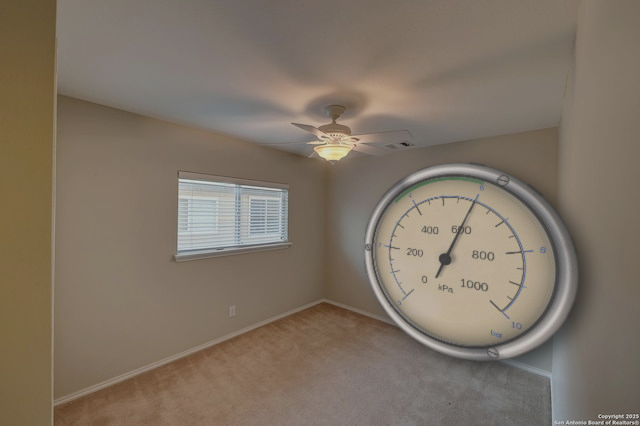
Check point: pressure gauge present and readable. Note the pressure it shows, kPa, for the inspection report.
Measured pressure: 600 kPa
